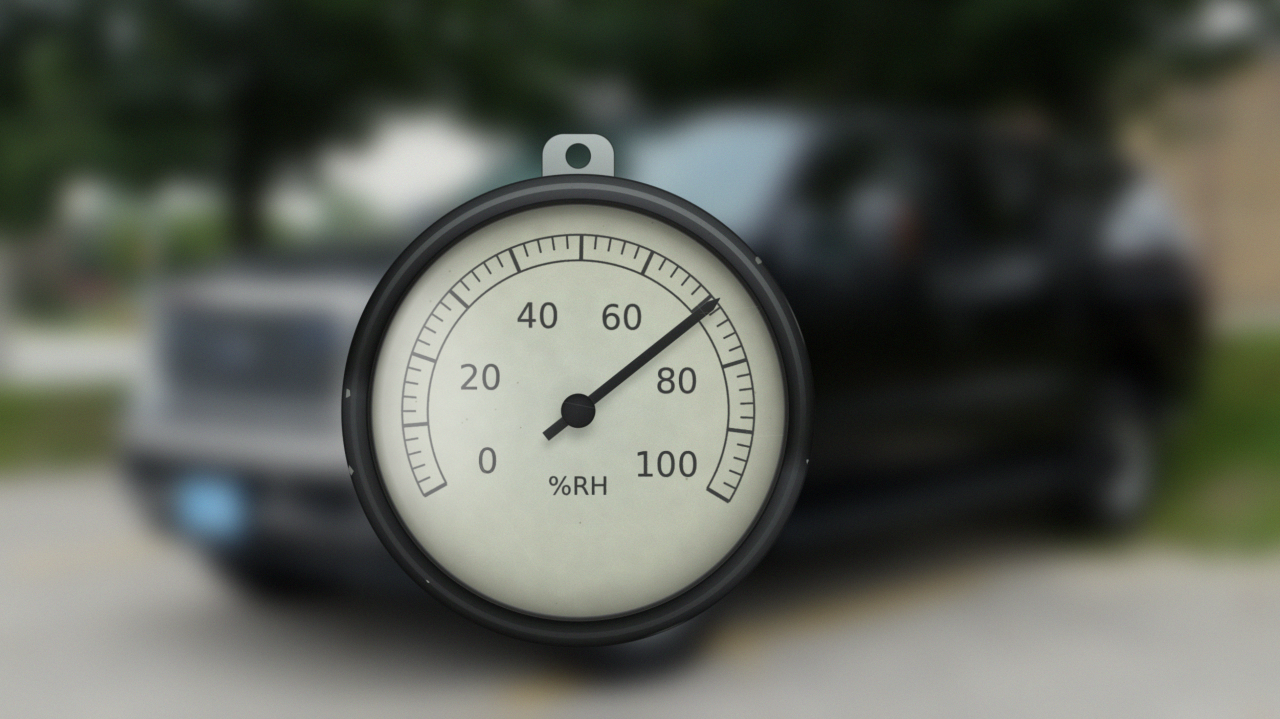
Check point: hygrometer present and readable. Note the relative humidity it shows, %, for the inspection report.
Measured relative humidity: 71 %
